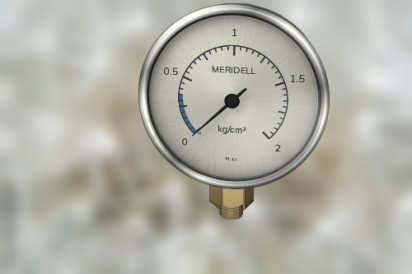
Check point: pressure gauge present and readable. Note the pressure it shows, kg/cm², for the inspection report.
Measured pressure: 0 kg/cm²
